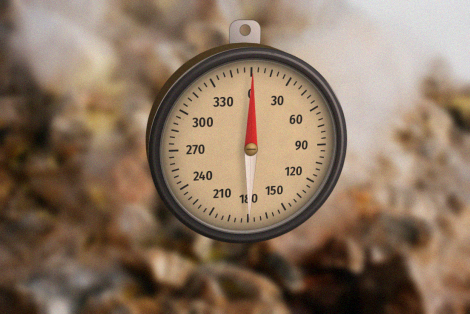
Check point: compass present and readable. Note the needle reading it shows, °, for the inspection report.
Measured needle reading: 0 °
